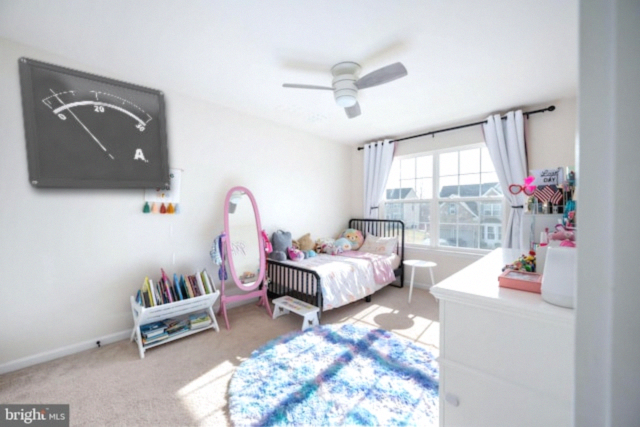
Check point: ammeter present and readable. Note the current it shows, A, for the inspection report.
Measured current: 10 A
